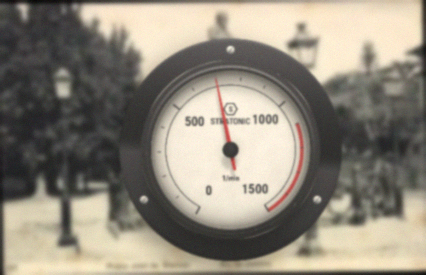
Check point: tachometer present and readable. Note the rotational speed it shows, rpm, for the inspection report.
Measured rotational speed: 700 rpm
